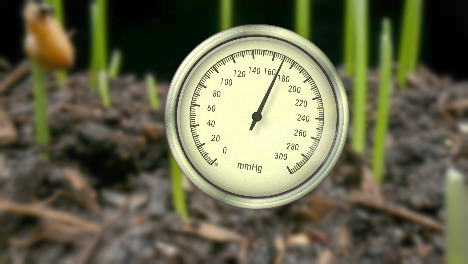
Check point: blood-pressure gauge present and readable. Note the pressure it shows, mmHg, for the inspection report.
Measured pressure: 170 mmHg
